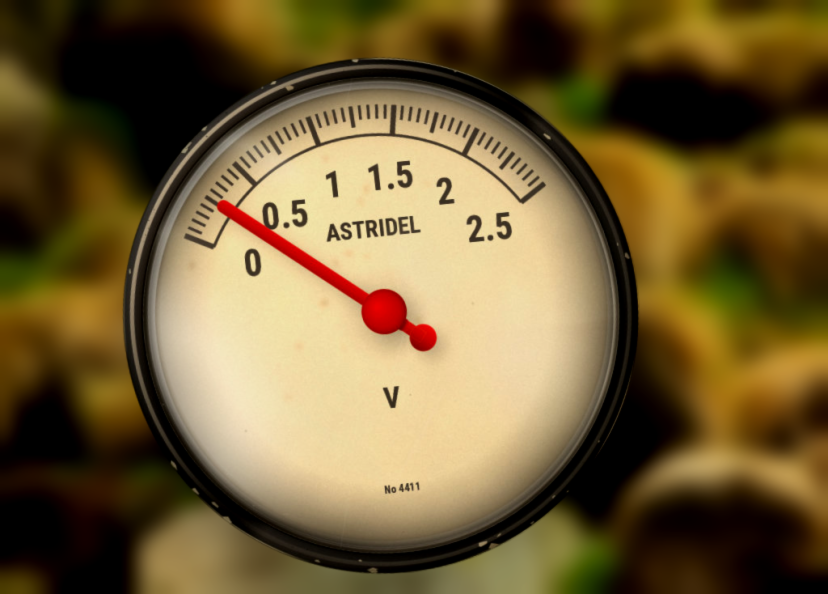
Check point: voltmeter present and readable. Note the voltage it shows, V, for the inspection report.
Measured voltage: 0.25 V
